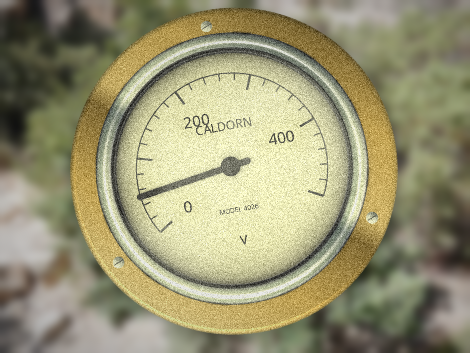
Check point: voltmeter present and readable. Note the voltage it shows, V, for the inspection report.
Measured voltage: 50 V
